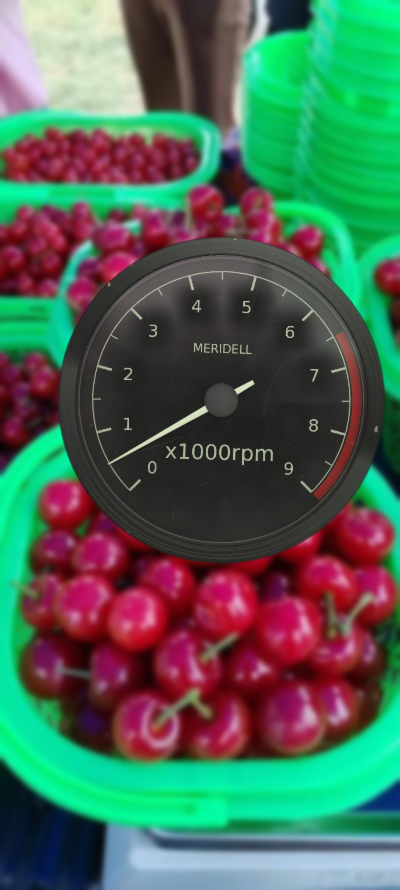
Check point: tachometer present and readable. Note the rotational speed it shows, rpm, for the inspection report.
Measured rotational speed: 500 rpm
